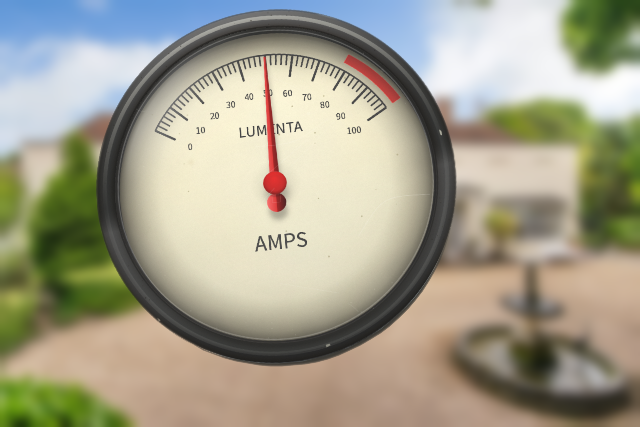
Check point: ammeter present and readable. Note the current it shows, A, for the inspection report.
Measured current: 50 A
